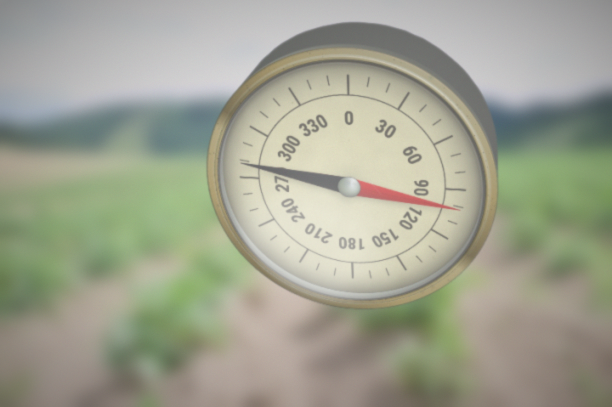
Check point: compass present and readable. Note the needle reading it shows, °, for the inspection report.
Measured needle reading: 100 °
